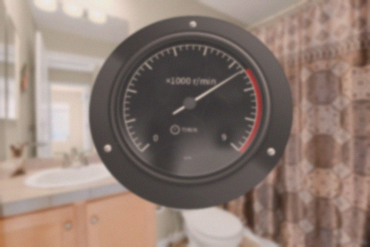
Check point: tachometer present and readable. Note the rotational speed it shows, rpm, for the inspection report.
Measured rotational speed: 6400 rpm
